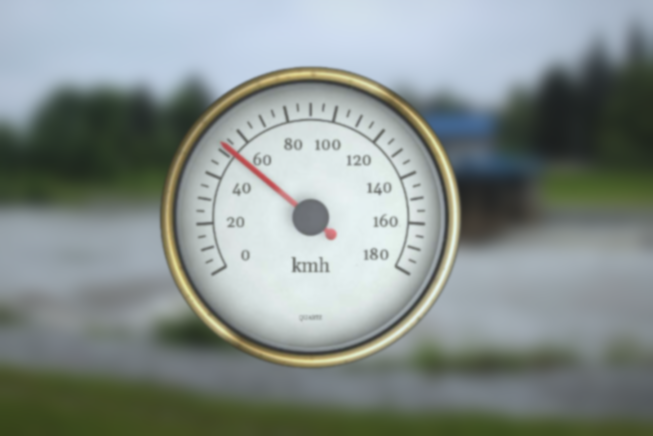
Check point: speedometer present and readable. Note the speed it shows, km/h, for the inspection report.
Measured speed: 52.5 km/h
